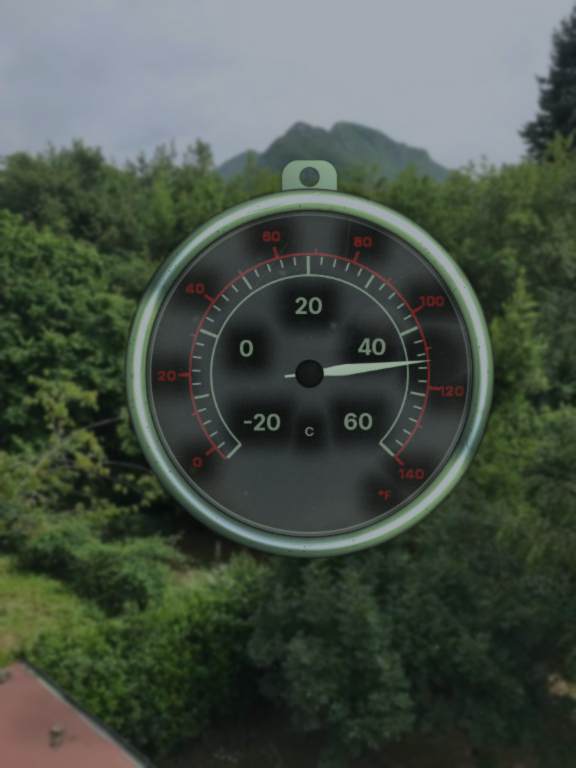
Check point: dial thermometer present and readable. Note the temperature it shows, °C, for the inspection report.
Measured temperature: 45 °C
